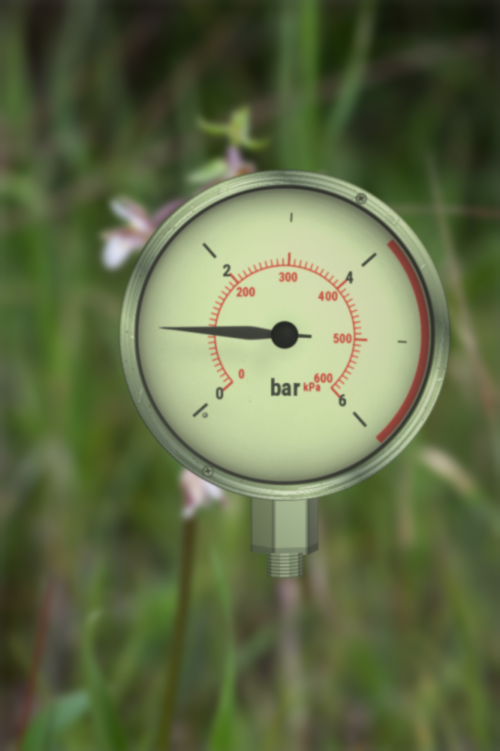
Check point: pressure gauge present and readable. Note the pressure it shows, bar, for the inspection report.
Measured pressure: 1 bar
